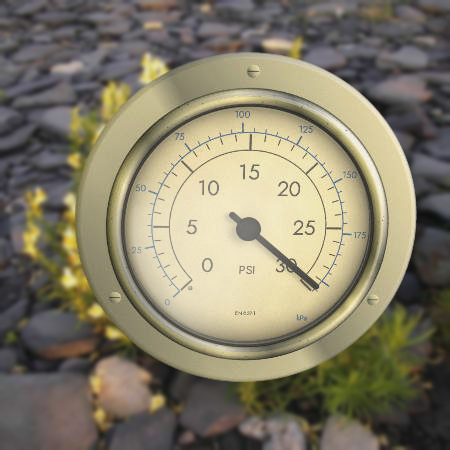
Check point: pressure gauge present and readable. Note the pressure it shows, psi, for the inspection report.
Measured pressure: 29.5 psi
